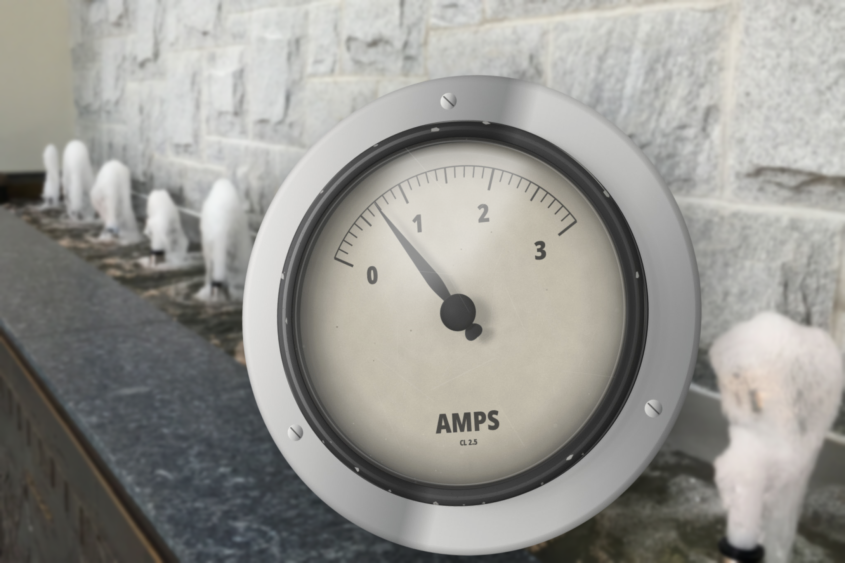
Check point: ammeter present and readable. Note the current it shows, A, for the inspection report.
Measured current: 0.7 A
